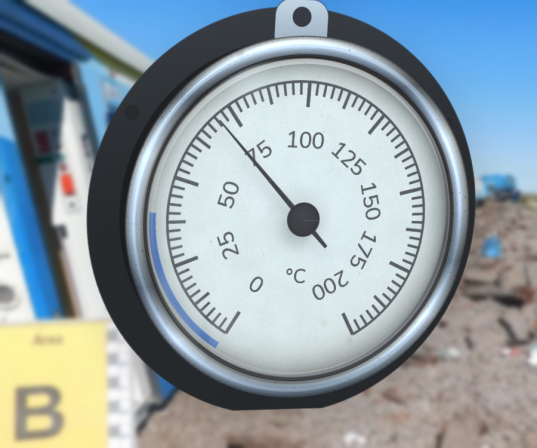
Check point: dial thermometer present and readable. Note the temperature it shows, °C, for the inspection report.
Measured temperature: 70 °C
